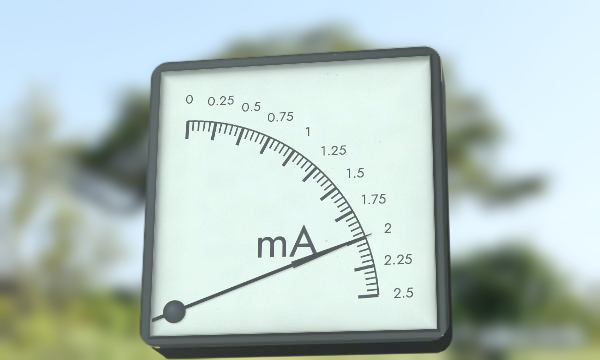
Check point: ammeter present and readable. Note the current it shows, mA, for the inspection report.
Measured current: 2 mA
